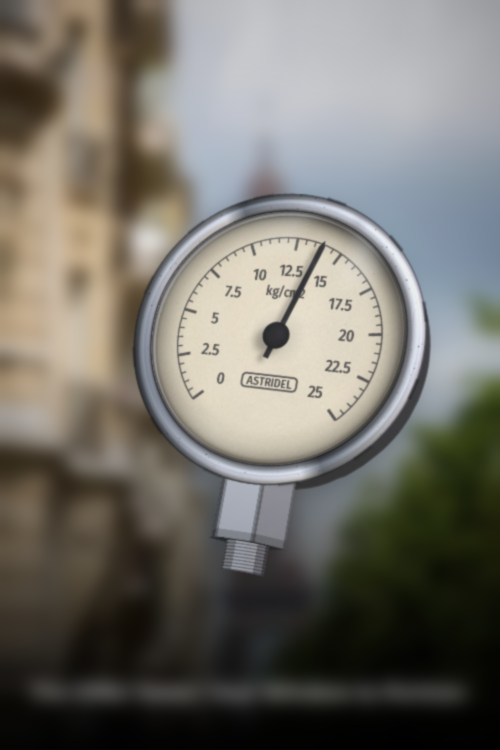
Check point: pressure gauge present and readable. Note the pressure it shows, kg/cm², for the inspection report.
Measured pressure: 14 kg/cm²
